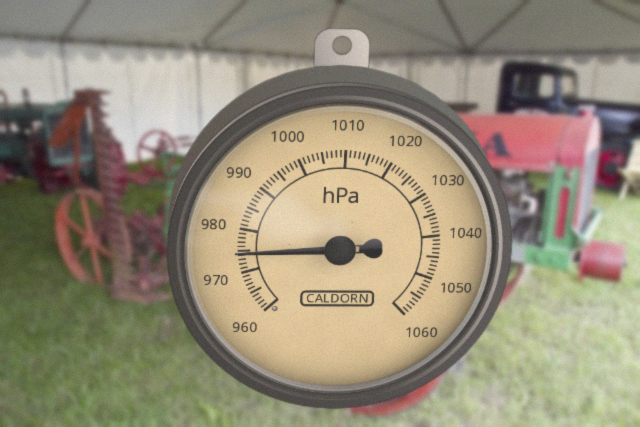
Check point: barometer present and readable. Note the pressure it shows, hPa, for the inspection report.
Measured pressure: 975 hPa
